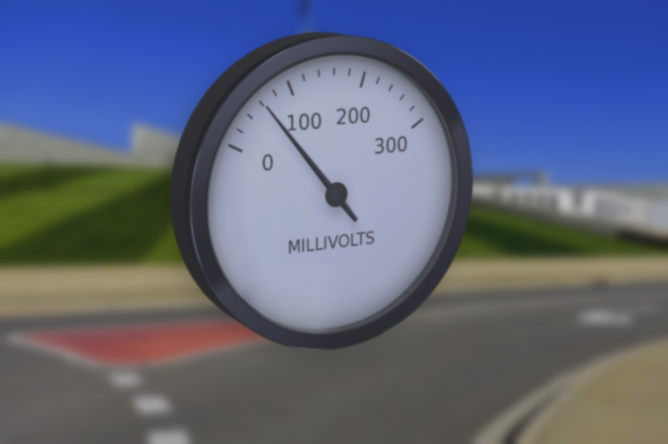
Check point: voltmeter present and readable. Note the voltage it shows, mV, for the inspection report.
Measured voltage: 60 mV
